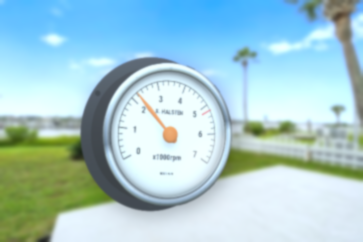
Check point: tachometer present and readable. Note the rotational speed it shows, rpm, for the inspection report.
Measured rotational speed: 2200 rpm
